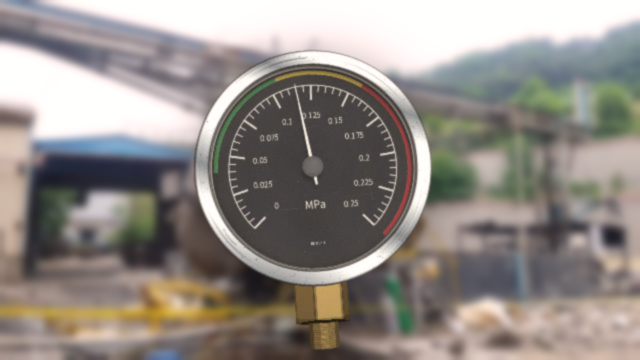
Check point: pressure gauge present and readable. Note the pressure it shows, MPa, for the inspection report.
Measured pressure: 0.115 MPa
